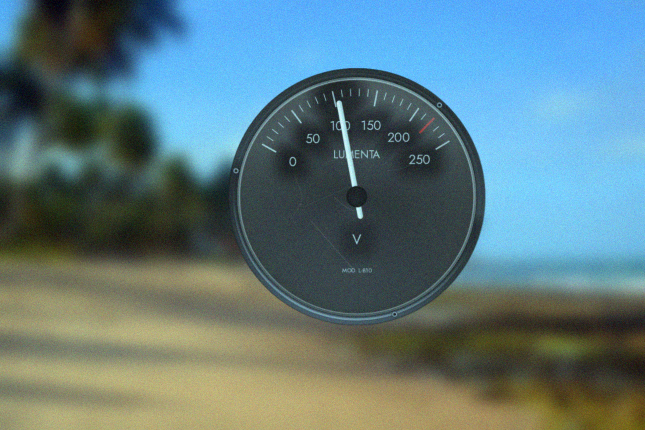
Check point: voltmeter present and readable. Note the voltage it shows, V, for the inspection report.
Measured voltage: 105 V
